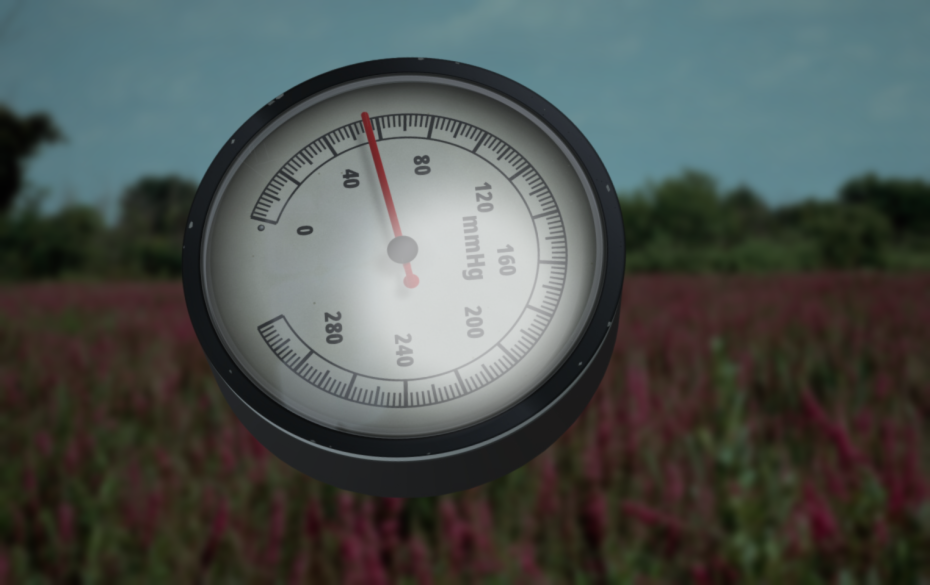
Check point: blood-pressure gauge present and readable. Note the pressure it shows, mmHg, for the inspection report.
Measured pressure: 56 mmHg
